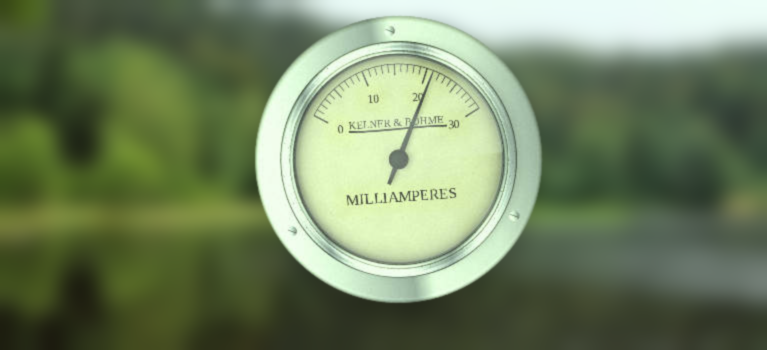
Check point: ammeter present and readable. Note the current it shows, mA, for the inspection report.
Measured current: 21 mA
